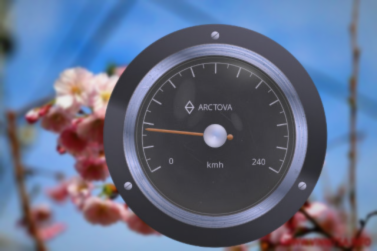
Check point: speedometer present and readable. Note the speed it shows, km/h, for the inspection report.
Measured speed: 35 km/h
